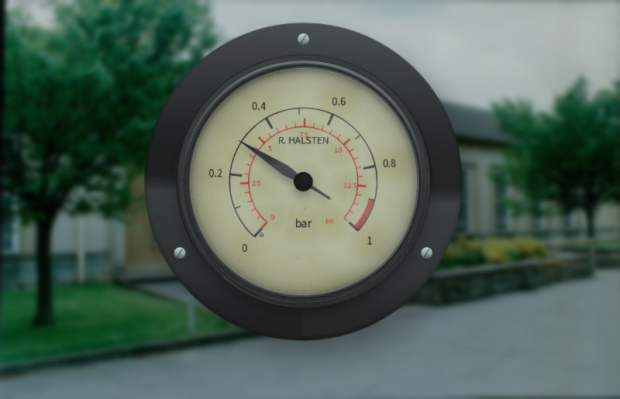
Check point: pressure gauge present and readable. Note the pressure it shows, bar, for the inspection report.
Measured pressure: 0.3 bar
